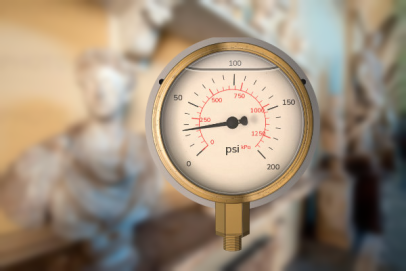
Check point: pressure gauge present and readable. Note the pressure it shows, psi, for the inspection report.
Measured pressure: 25 psi
